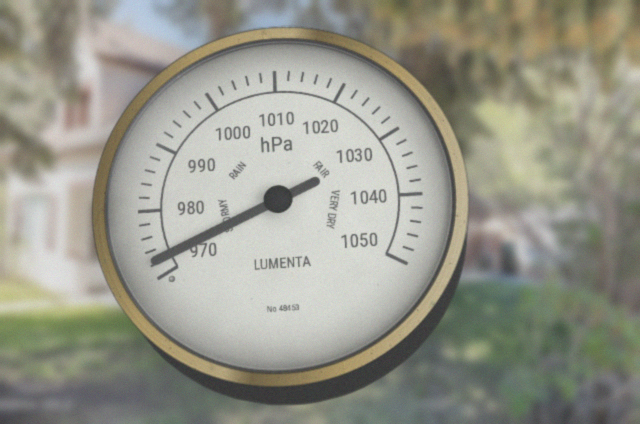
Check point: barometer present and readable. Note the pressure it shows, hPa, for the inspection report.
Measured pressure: 972 hPa
